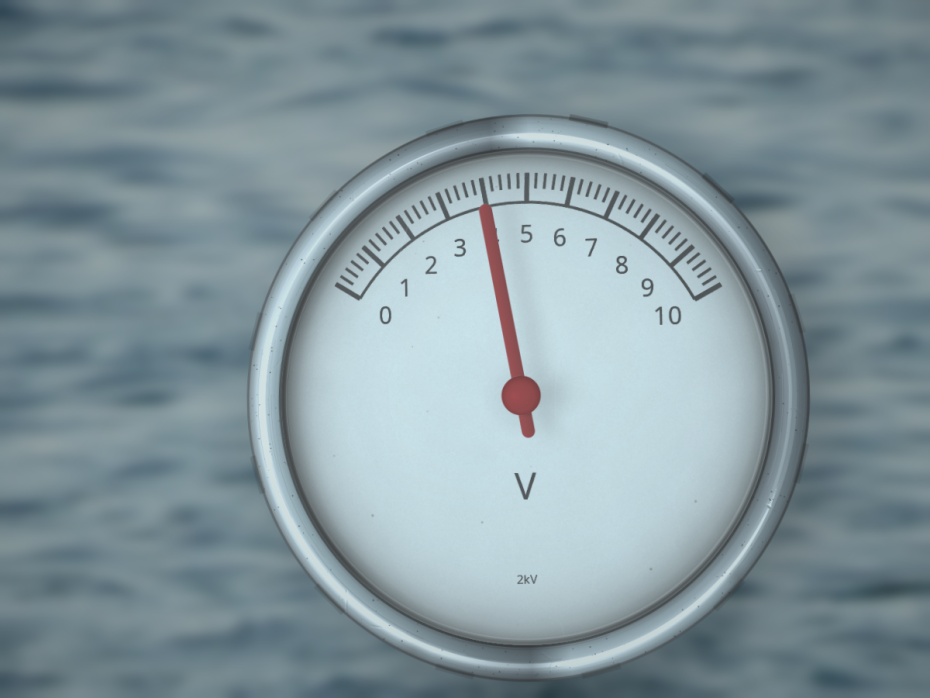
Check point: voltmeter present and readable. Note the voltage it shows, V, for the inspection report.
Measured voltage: 4 V
